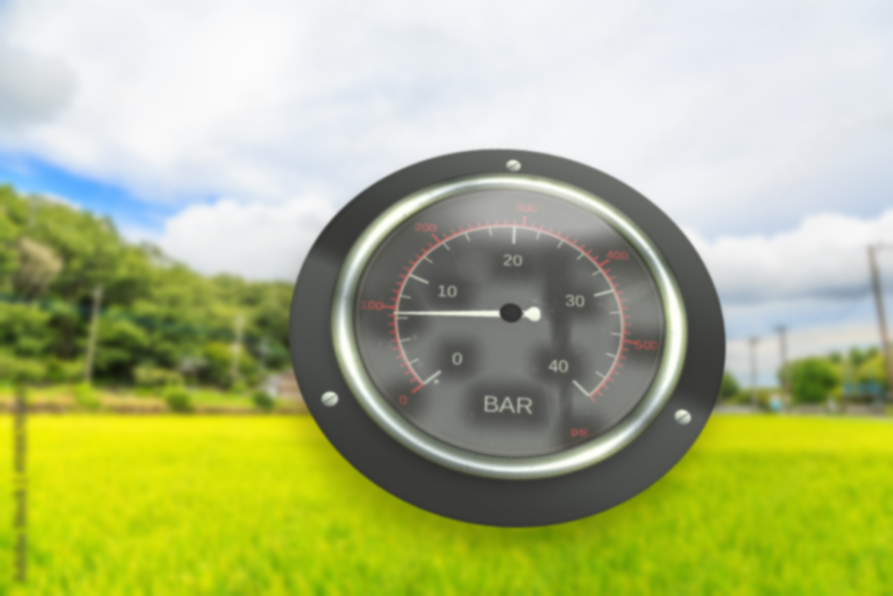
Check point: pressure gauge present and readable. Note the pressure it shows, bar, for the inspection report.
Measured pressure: 6 bar
